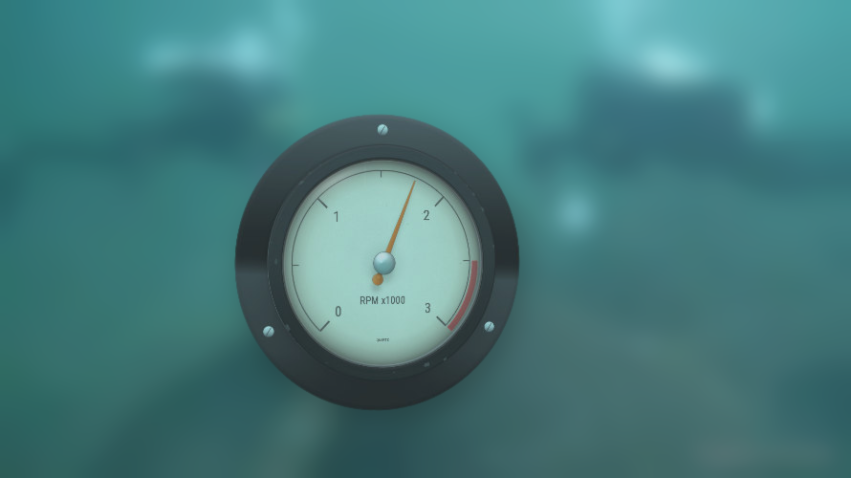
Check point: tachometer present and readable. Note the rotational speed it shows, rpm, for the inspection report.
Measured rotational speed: 1750 rpm
